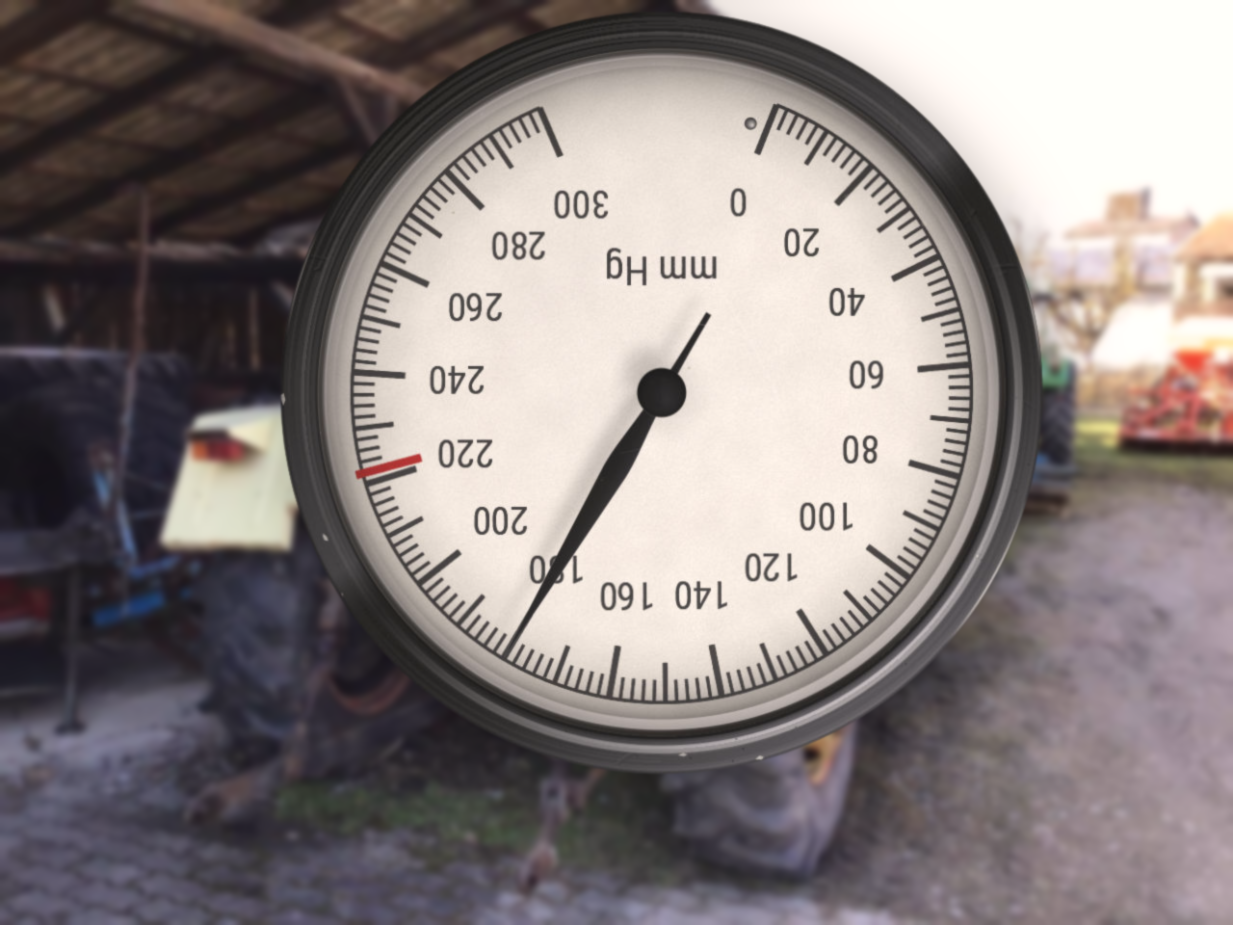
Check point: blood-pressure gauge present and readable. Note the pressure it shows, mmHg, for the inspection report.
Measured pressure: 180 mmHg
